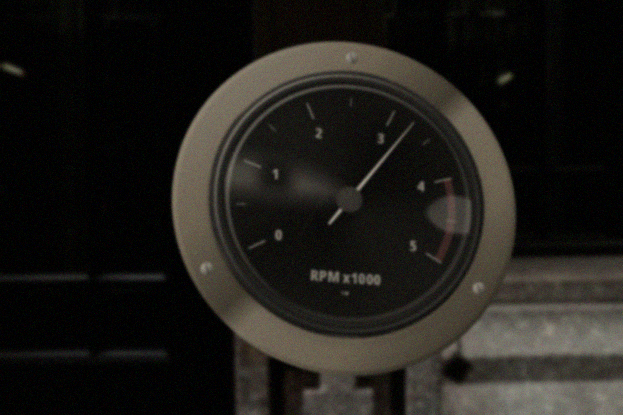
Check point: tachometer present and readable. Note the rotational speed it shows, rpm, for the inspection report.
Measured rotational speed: 3250 rpm
